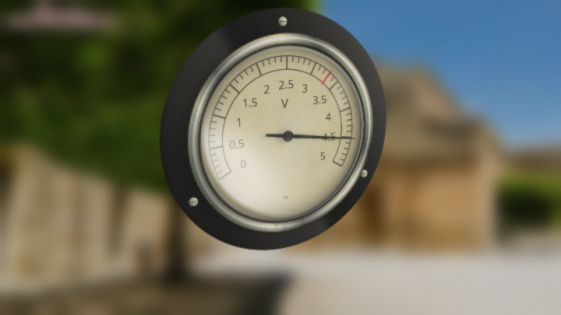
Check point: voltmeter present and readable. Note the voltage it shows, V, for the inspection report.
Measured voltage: 4.5 V
